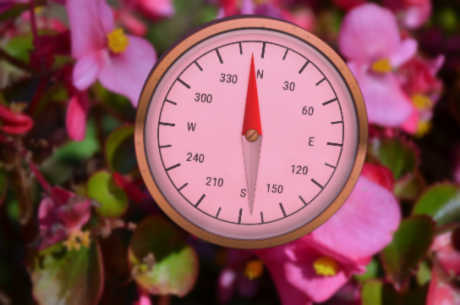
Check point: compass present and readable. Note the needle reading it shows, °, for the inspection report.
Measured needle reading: 352.5 °
